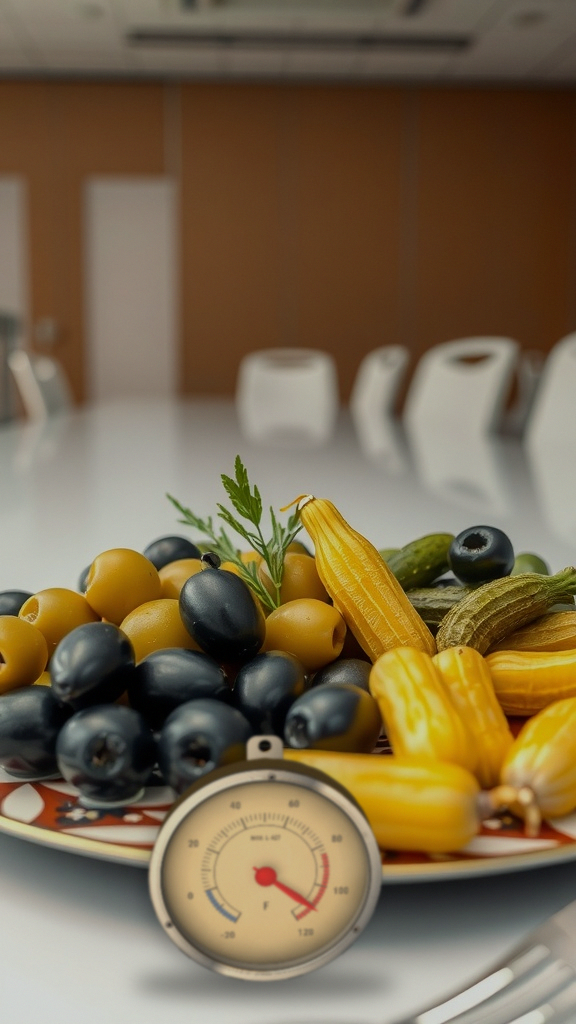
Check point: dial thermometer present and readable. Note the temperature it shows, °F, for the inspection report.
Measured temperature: 110 °F
